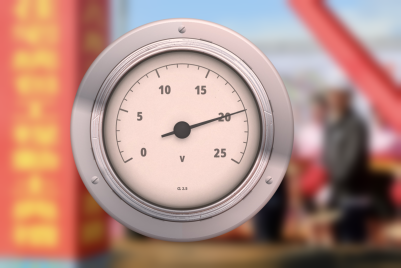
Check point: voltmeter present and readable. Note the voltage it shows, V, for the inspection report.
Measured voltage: 20 V
